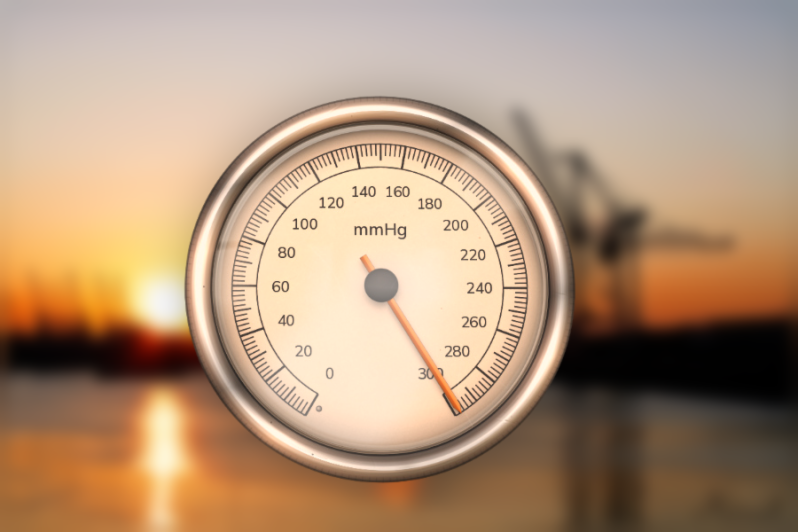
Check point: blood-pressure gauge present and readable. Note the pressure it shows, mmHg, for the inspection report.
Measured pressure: 298 mmHg
